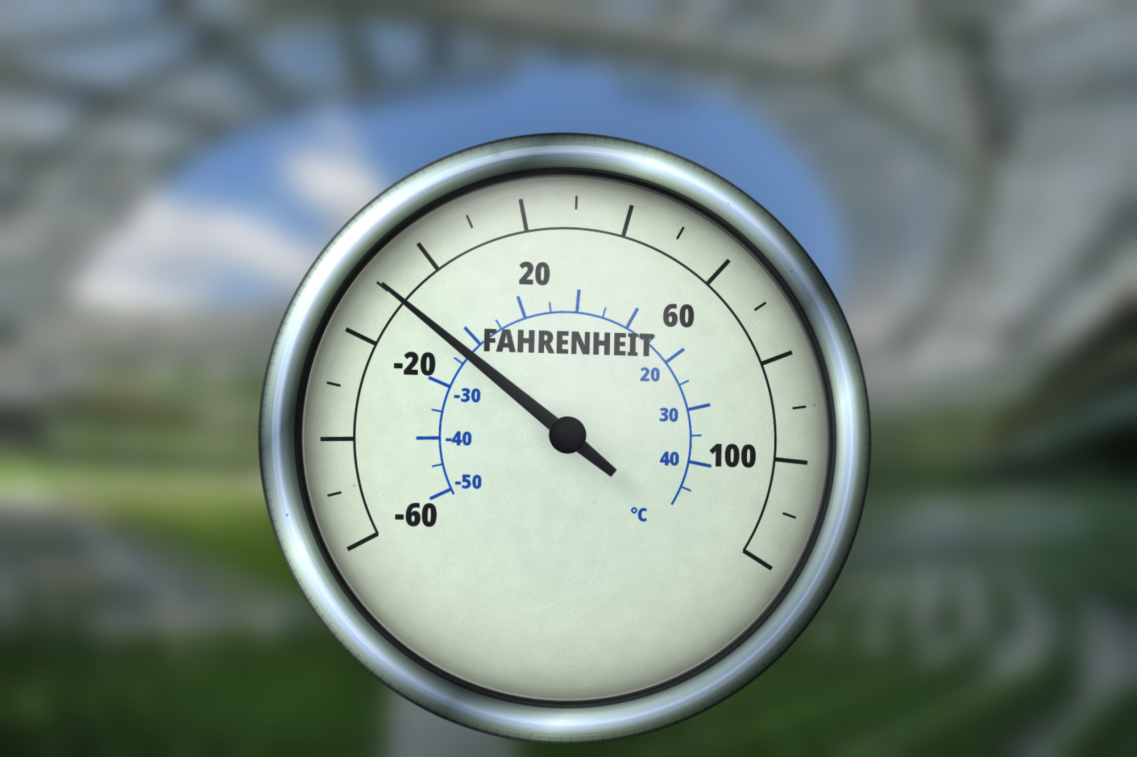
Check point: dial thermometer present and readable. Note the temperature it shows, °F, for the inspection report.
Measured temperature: -10 °F
